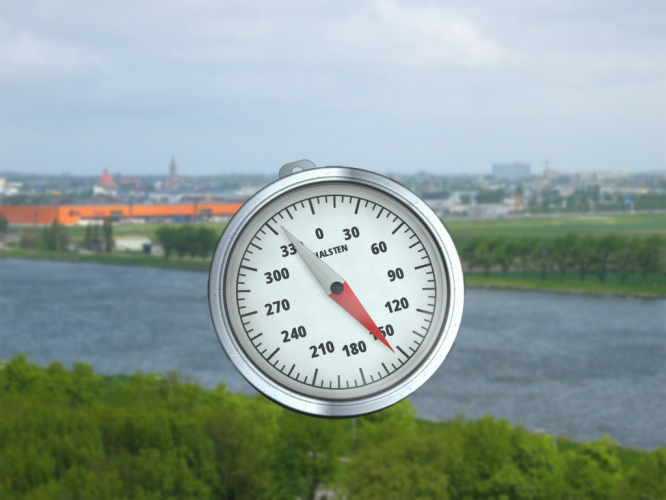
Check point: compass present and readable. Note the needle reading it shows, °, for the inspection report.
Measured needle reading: 155 °
